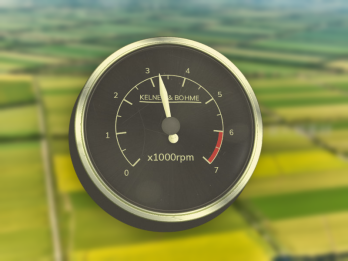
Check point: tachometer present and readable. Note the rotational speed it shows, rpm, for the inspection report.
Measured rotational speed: 3250 rpm
